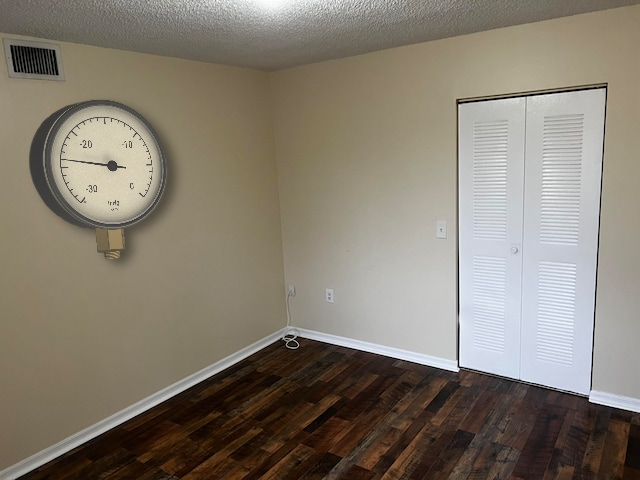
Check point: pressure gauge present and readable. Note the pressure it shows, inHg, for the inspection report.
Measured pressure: -24 inHg
